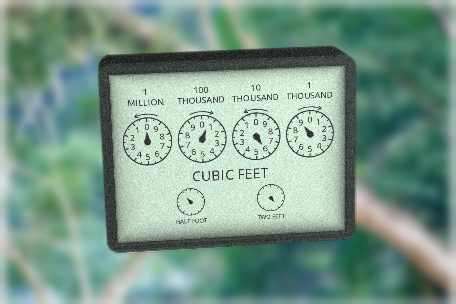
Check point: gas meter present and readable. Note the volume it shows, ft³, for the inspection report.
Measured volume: 5900 ft³
